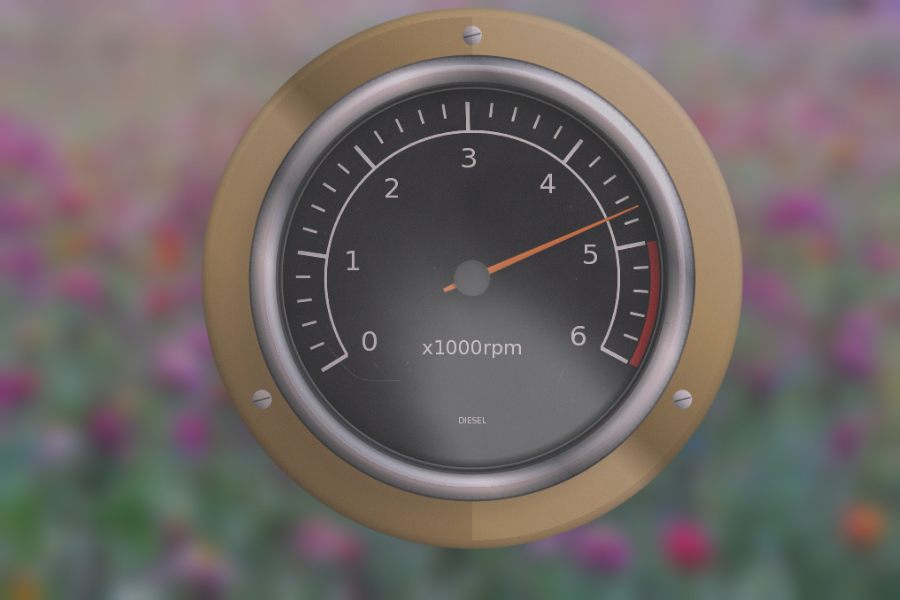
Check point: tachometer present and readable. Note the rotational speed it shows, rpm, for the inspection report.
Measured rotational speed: 4700 rpm
